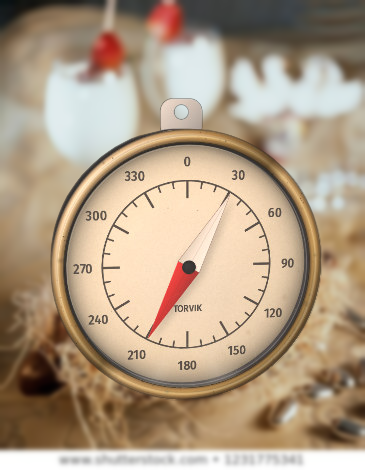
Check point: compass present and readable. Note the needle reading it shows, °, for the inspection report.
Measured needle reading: 210 °
